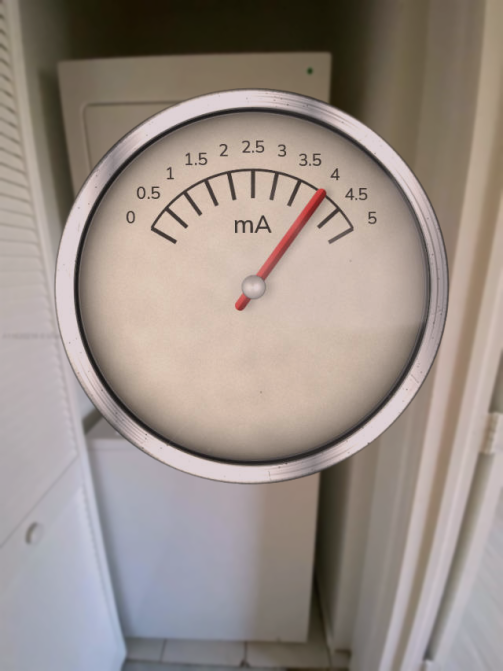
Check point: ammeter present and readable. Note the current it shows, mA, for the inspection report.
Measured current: 4 mA
